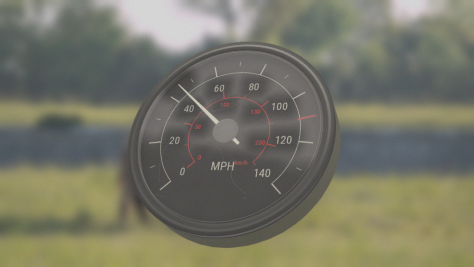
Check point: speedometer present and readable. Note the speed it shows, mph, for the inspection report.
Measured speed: 45 mph
